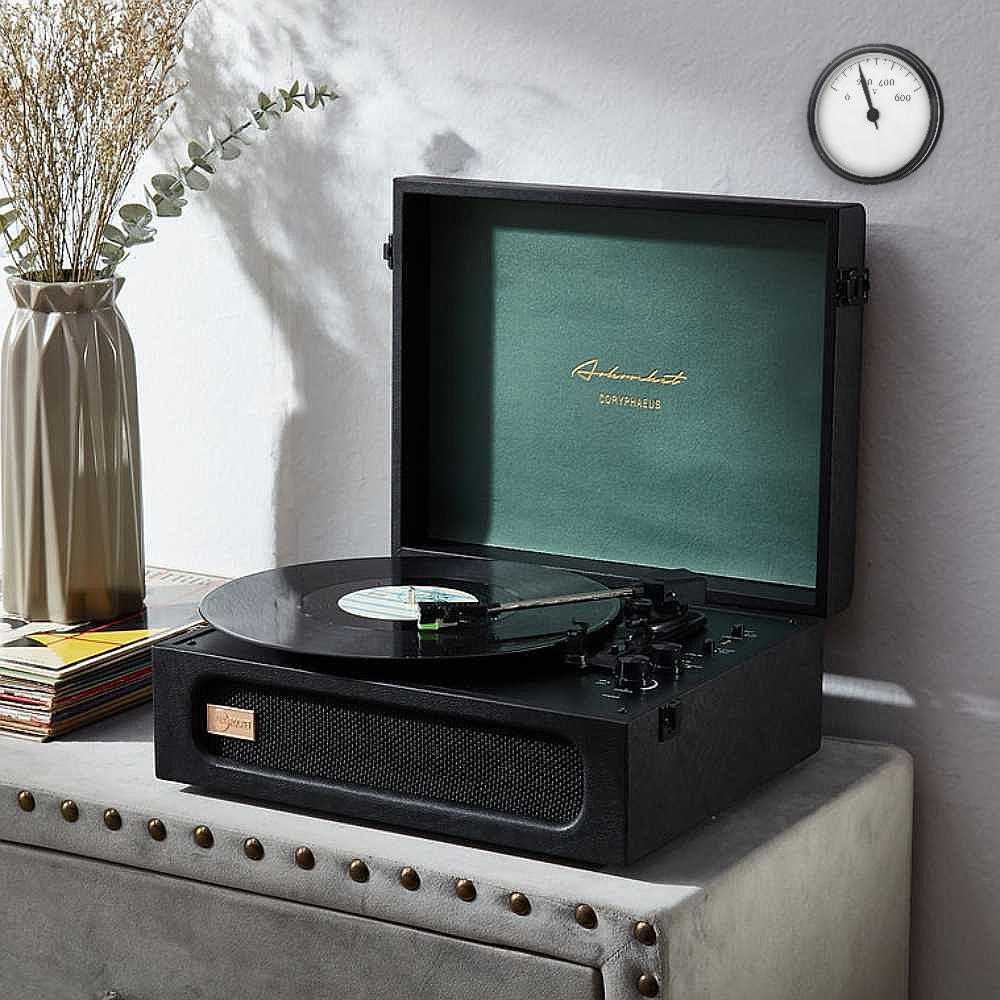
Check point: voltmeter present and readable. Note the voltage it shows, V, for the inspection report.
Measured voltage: 200 V
